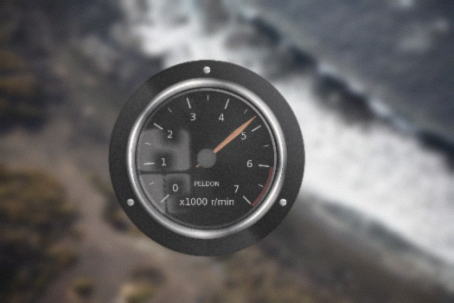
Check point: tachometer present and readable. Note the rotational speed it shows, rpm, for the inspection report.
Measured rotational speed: 4750 rpm
